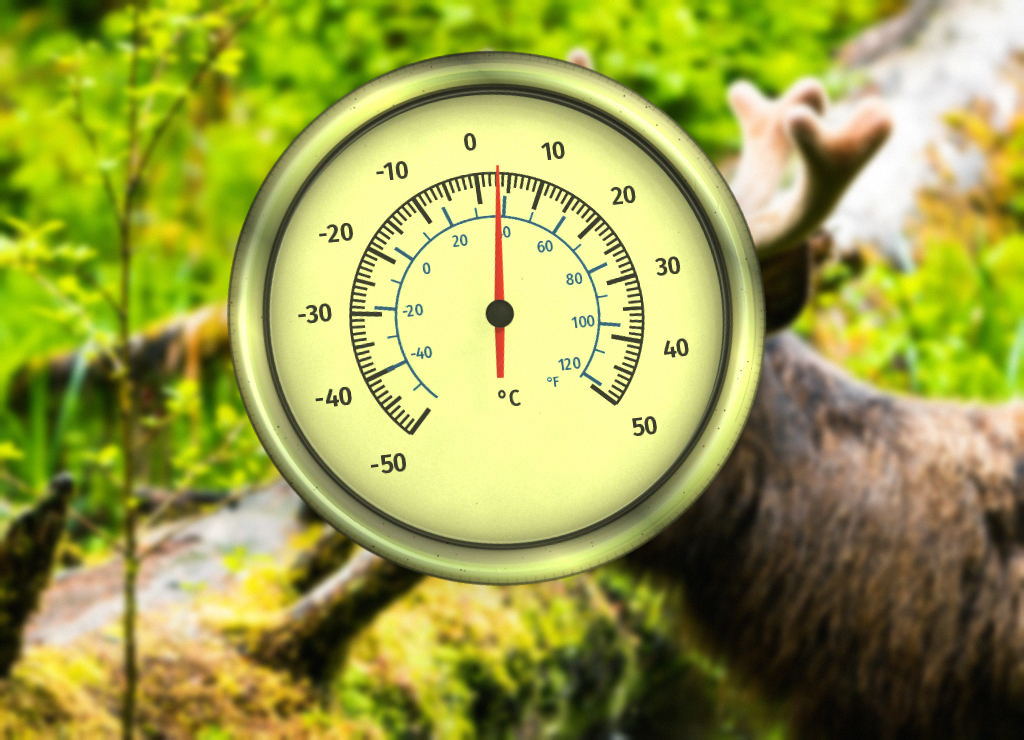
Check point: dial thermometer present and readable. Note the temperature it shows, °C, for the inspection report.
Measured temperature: 3 °C
